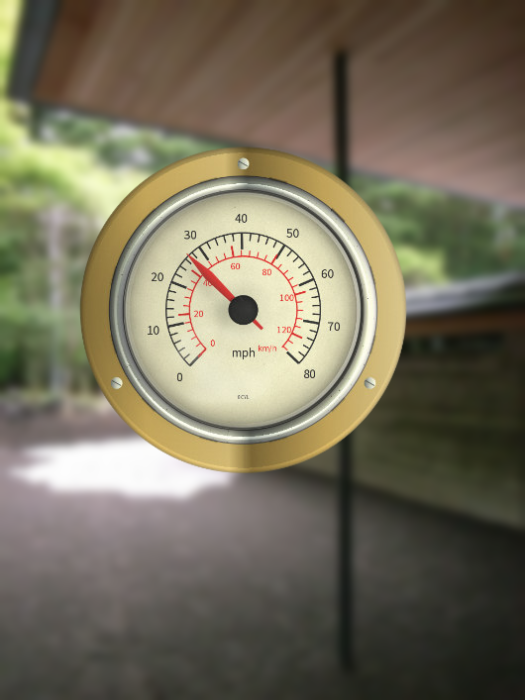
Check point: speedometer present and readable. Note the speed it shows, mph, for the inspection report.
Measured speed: 27 mph
